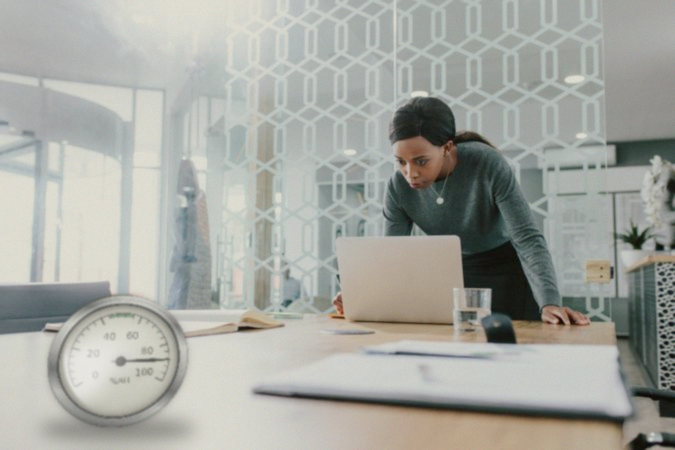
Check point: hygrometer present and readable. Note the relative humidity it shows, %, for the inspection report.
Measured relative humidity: 88 %
